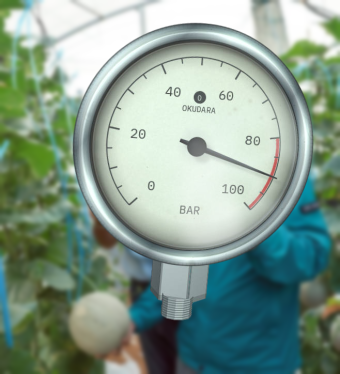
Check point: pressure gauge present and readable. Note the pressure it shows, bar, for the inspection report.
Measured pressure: 90 bar
